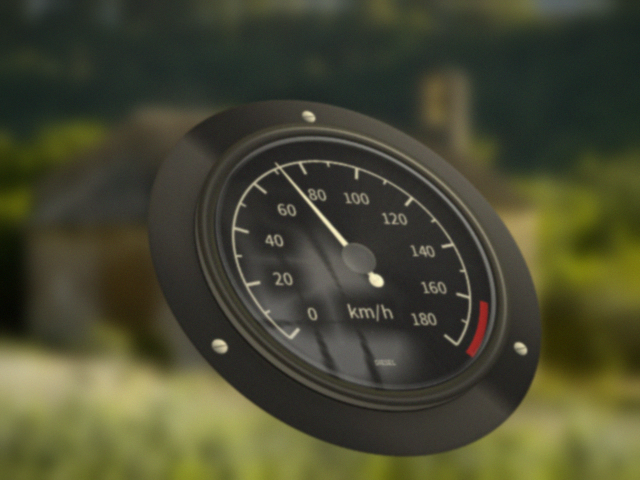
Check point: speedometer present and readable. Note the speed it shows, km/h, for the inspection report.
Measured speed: 70 km/h
